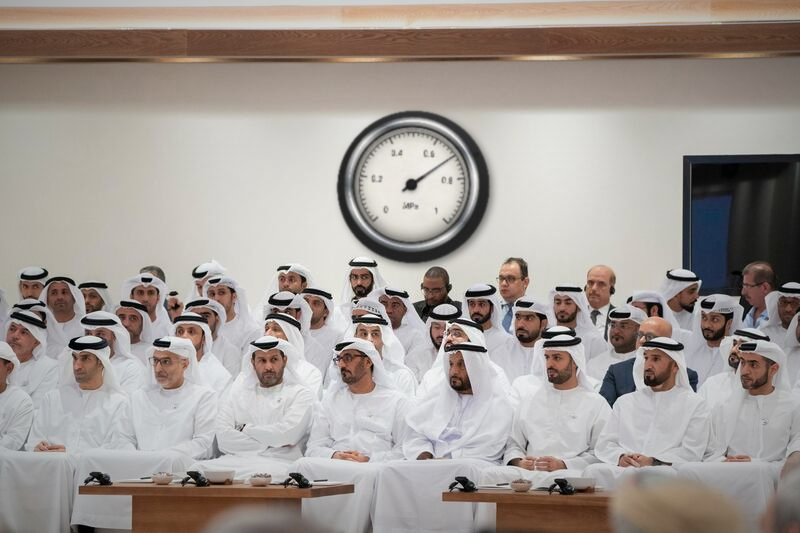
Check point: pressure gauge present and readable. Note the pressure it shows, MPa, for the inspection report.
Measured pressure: 0.7 MPa
